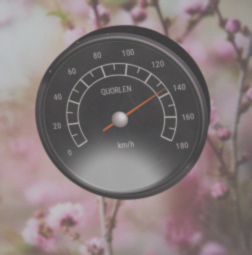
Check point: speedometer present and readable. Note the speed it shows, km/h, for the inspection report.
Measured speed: 135 km/h
